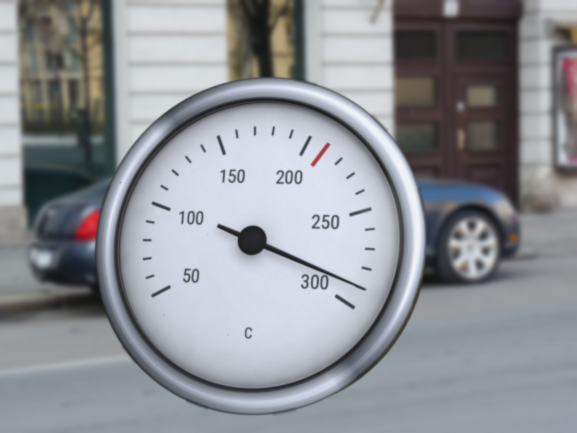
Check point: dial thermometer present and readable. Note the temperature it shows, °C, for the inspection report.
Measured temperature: 290 °C
